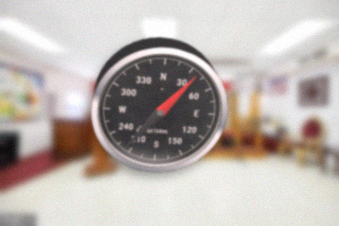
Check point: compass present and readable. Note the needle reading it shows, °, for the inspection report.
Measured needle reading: 37.5 °
